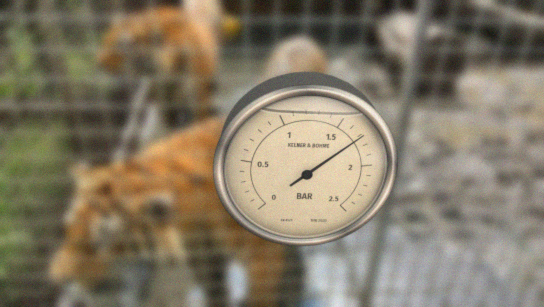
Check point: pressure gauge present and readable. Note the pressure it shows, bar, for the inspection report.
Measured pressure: 1.7 bar
